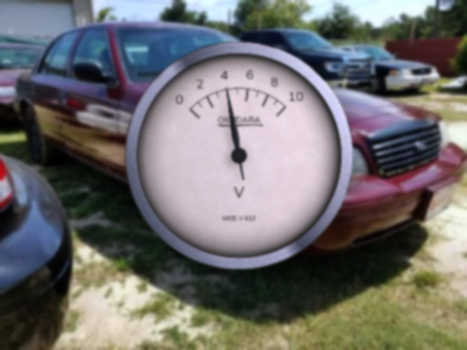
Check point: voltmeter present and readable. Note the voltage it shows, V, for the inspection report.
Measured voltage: 4 V
